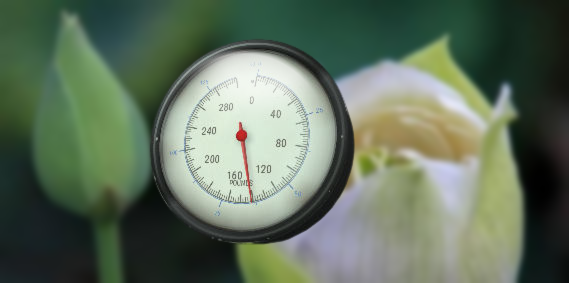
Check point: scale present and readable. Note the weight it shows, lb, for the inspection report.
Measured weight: 140 lb
